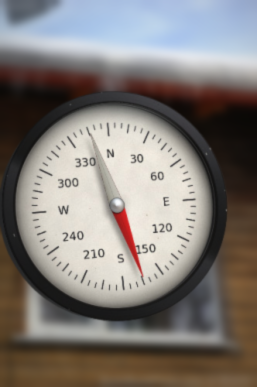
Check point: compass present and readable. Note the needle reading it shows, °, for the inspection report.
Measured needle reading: 165 °
